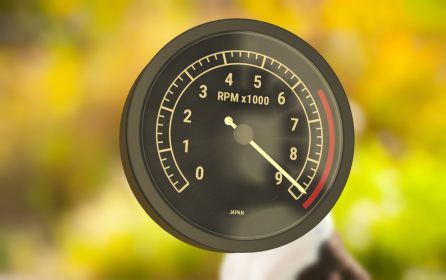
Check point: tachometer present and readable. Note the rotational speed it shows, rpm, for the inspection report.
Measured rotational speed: 8800 rpm
